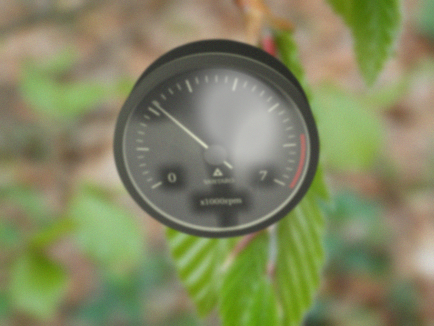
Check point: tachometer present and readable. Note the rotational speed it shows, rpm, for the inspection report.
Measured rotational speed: 2200 rpm
